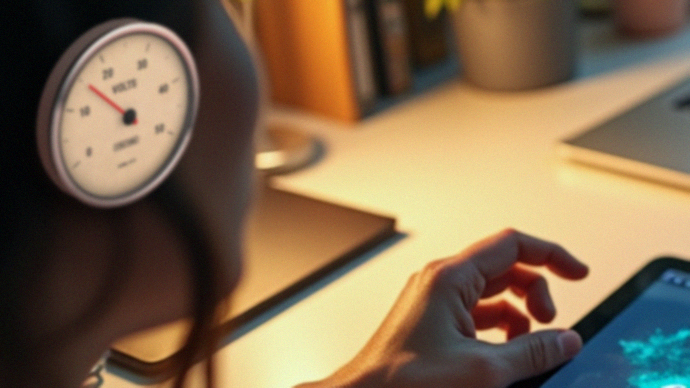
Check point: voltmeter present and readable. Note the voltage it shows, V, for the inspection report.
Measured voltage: 15 V
